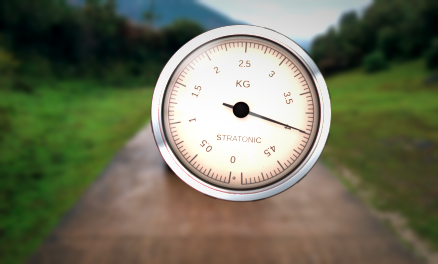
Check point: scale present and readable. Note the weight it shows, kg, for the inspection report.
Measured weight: 4 kg
